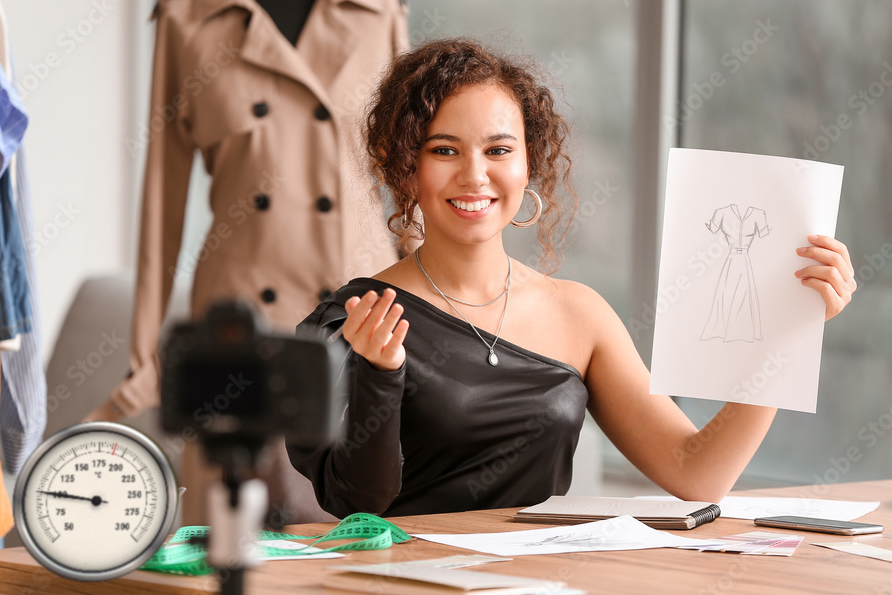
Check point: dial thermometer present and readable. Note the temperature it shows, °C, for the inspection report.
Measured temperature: 100 °C
